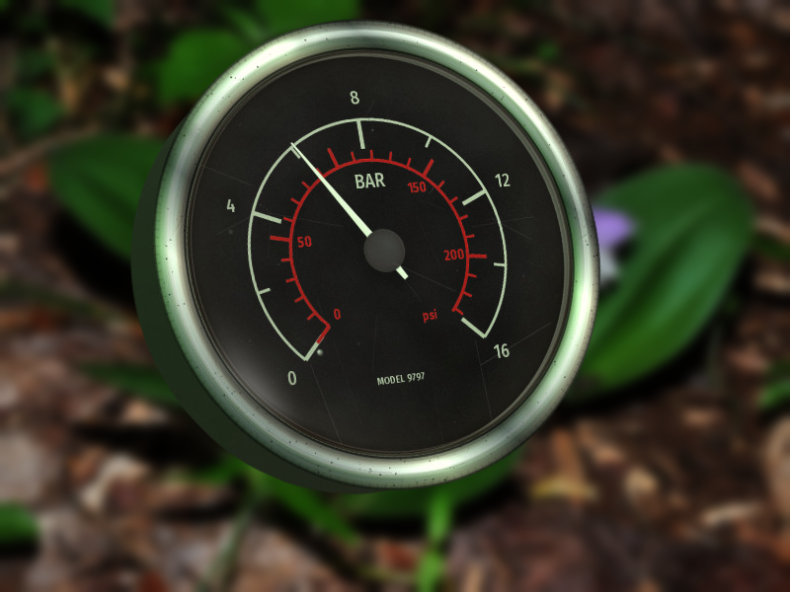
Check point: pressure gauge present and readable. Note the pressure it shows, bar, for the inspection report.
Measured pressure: 6 bar
